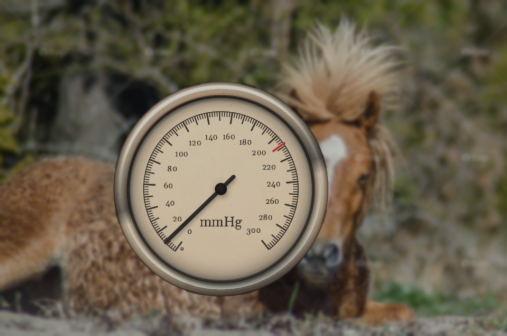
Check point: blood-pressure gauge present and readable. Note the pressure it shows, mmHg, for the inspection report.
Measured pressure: 10 mmHg
